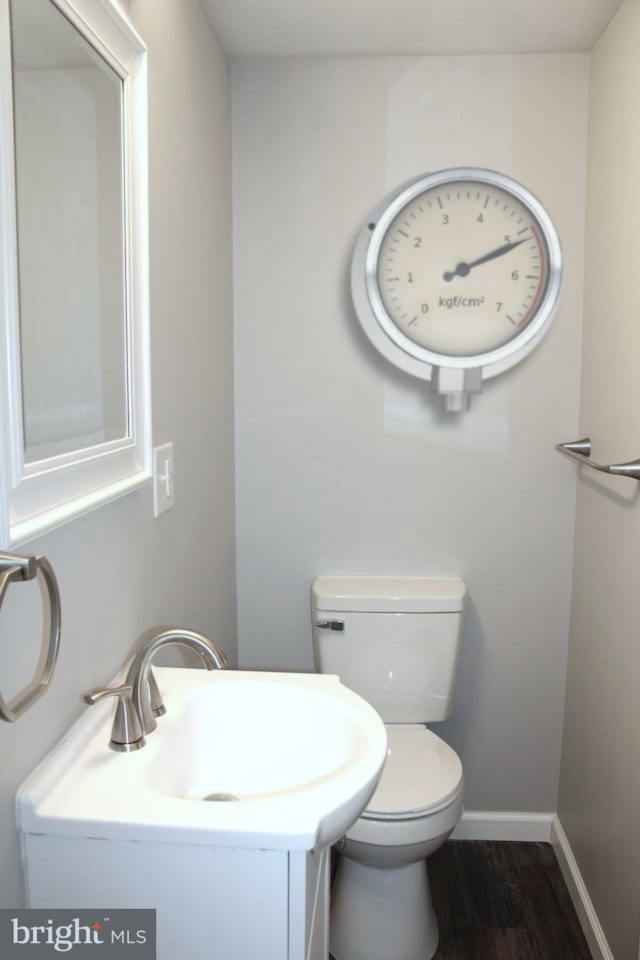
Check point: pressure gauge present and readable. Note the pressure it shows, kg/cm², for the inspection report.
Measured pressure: 5.2 kg/cm²
